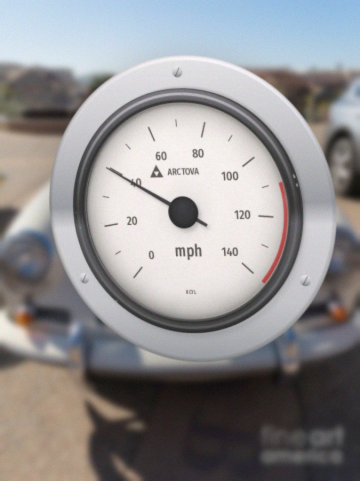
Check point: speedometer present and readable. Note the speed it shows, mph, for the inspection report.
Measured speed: 40 mph
